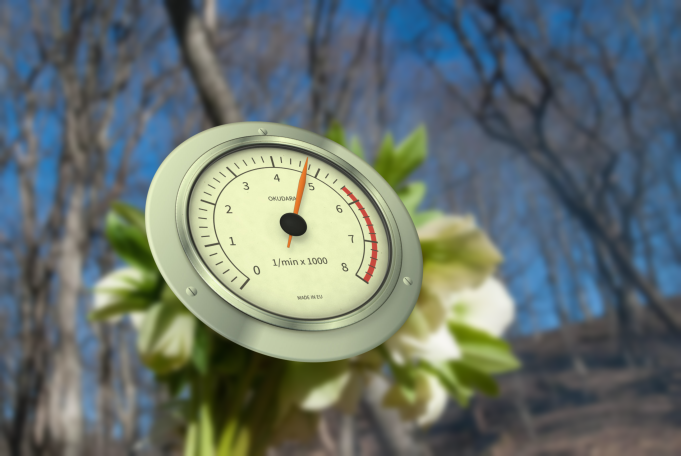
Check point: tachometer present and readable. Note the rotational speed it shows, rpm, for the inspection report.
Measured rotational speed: 4700 rpm
